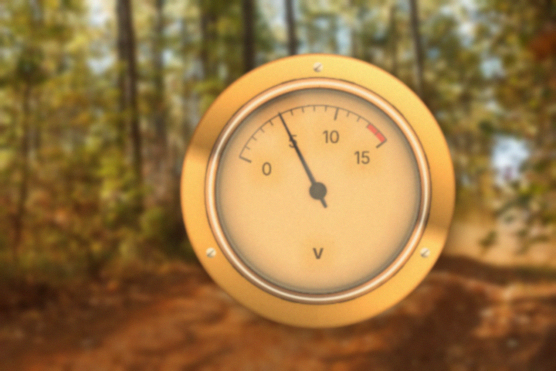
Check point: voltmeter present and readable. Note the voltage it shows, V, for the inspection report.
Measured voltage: 5 V
